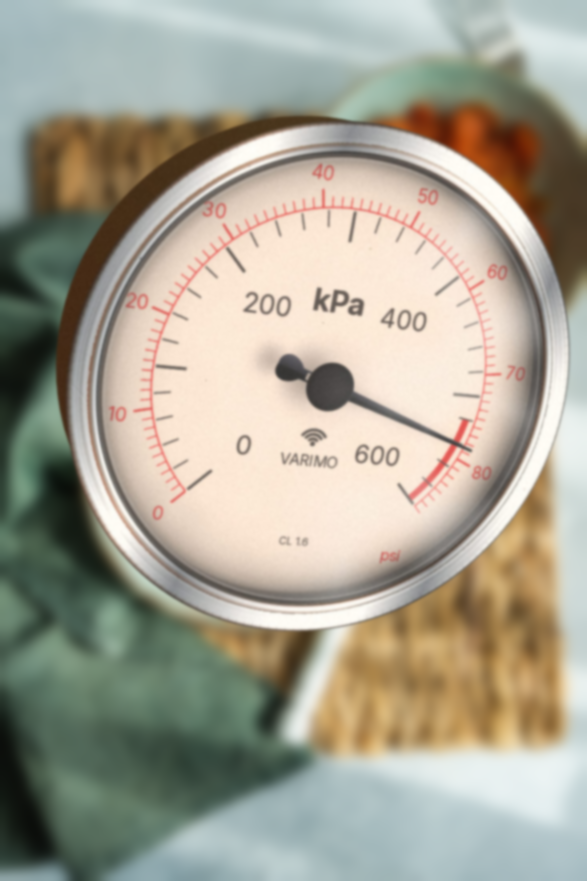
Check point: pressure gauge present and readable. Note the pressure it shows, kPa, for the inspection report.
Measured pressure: 540 kPa
